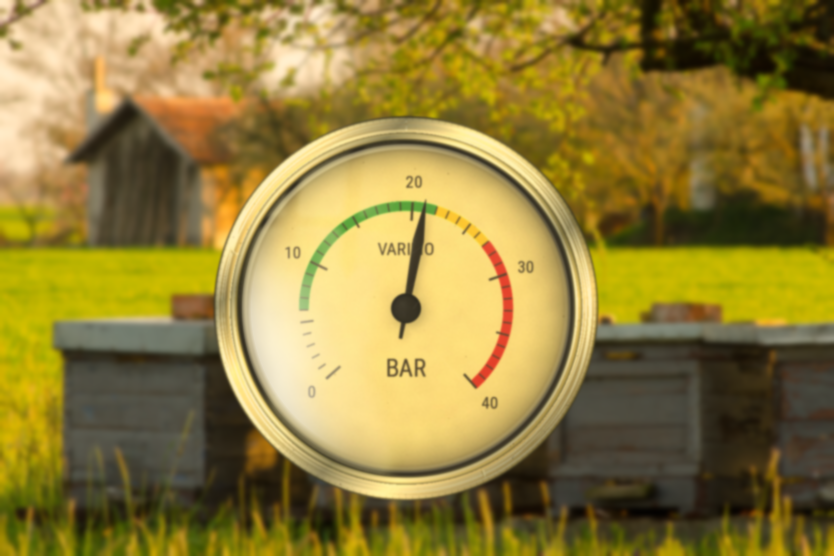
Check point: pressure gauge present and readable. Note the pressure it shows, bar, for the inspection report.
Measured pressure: 21 bar
